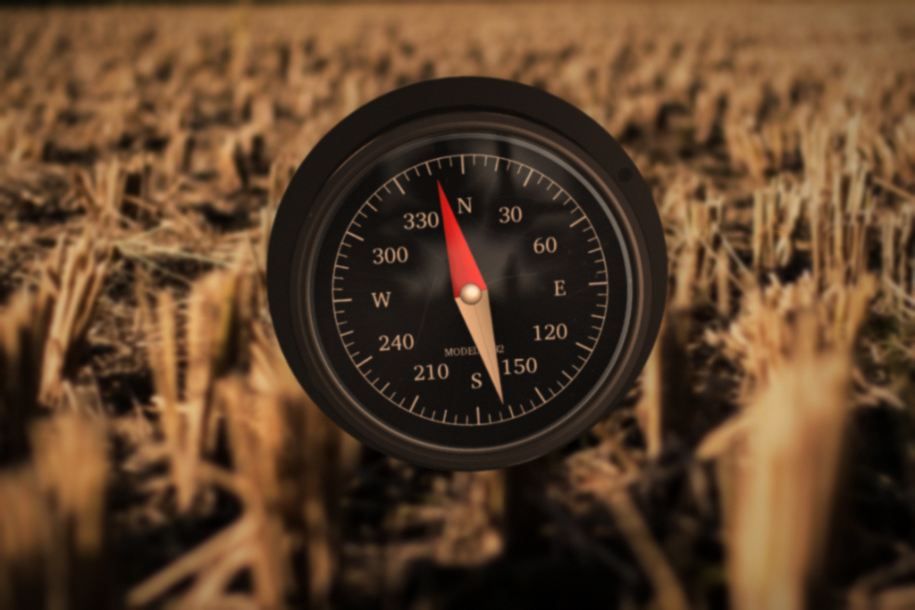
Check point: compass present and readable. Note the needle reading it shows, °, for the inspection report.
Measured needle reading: 347.5 °
